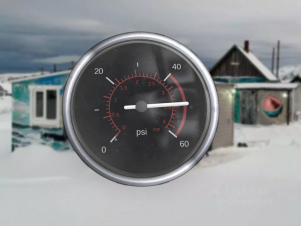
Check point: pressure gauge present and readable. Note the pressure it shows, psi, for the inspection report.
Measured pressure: 50 psi
